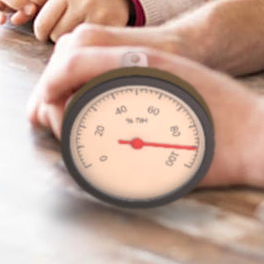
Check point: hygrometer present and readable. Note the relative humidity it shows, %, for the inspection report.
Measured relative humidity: 90 %
